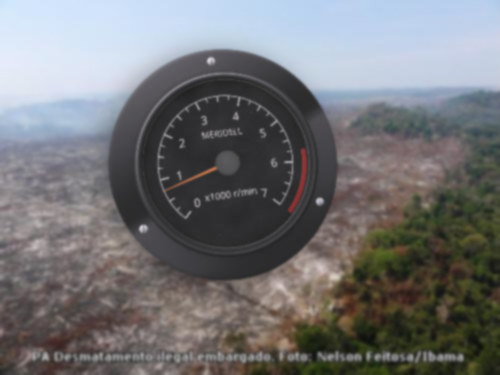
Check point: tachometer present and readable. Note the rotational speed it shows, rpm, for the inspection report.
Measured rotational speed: 750 rpm
